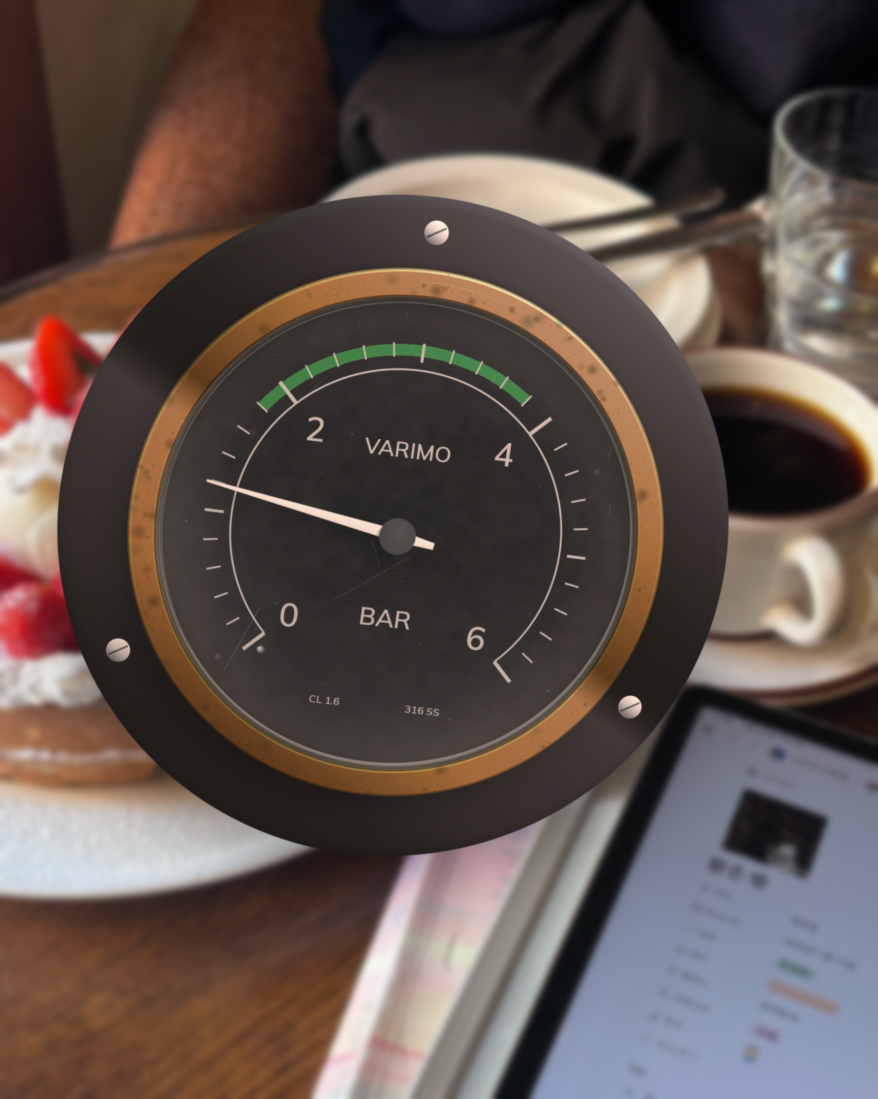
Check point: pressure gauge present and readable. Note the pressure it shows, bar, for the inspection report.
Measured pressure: 1.2 bar
